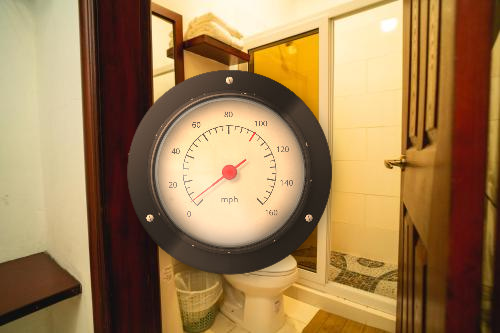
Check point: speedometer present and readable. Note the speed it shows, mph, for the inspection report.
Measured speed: 5 mph
